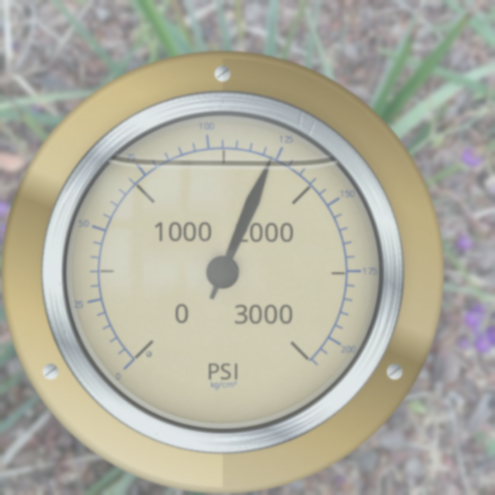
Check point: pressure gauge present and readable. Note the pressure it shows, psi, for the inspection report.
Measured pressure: 1750 psi
